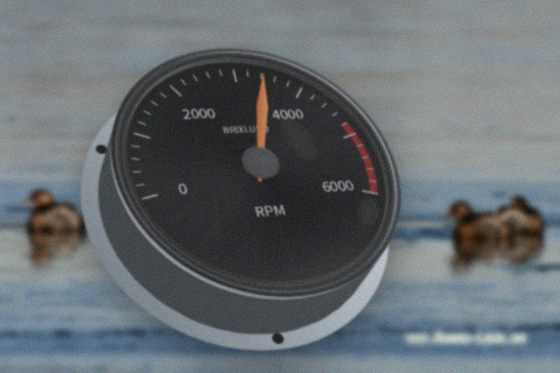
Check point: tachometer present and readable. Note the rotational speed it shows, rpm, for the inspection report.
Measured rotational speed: 3400 rpm
